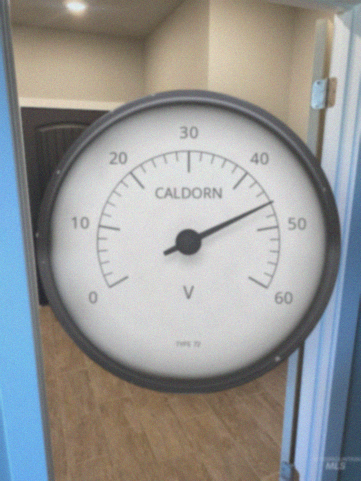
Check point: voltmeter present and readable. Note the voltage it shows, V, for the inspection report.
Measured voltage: 46 V
